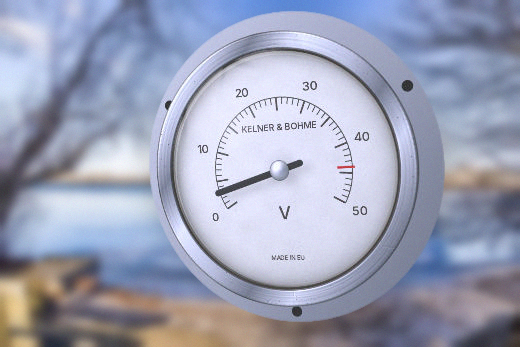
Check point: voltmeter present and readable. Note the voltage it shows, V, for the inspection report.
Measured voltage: 3 V
